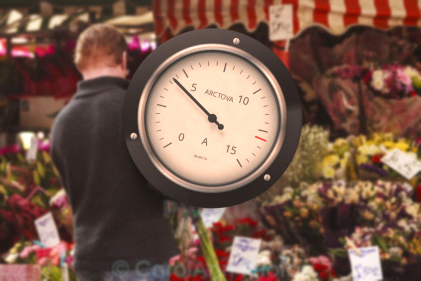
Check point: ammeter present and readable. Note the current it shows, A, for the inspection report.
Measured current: 4.25 A
